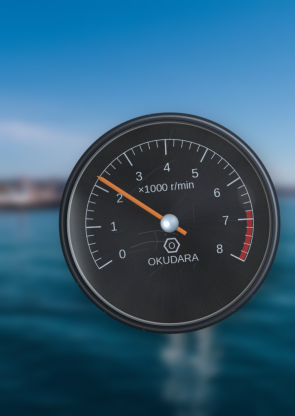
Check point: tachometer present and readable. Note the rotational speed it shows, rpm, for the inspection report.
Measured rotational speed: 2200 rpm
